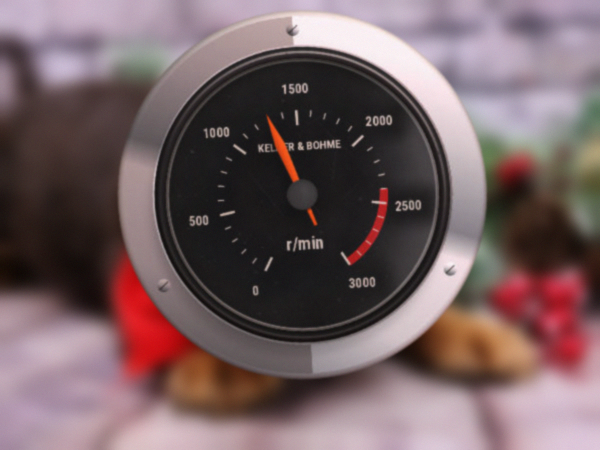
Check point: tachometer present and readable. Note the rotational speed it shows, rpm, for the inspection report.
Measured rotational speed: 1300 rpm
